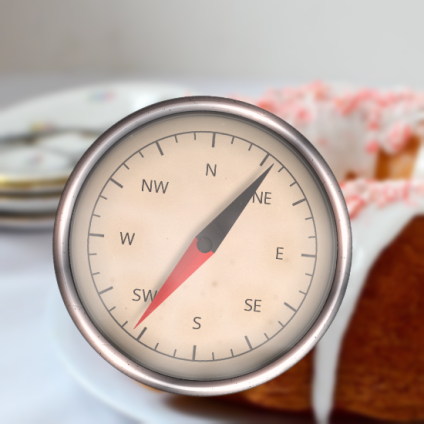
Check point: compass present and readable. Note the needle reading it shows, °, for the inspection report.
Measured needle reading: 215 °
